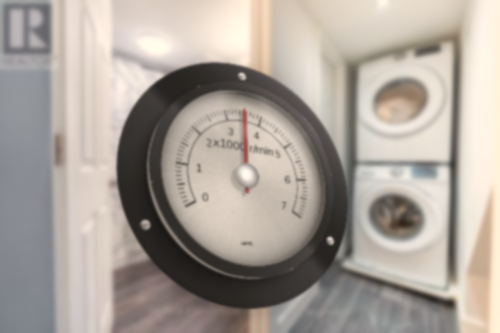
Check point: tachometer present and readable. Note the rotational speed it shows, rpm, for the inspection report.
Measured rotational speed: 3500 rpm
